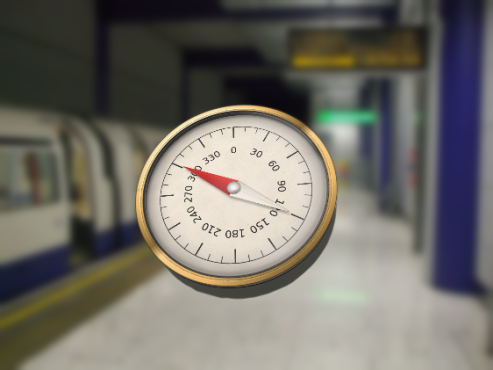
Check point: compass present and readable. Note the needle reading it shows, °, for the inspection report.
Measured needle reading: 300 °
